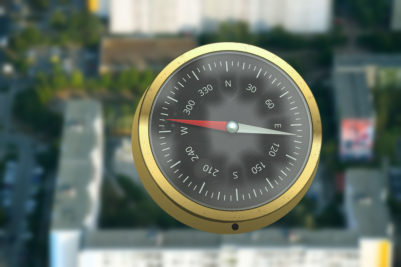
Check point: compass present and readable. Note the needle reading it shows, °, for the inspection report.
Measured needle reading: 280 °
